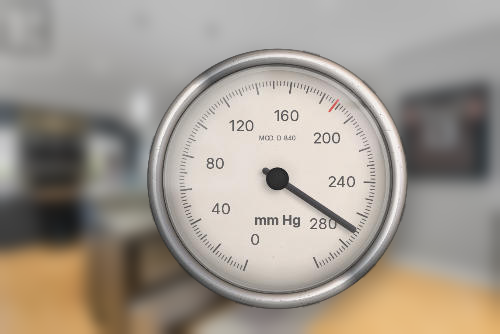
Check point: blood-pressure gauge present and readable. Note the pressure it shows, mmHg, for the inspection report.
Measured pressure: 270 mmHg
